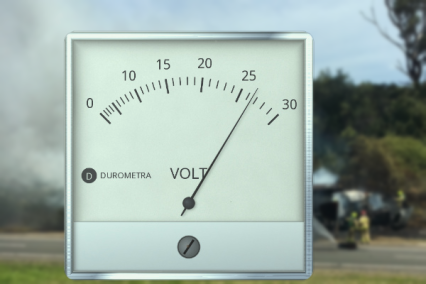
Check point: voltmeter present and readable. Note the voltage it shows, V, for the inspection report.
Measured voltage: 26.5 V
